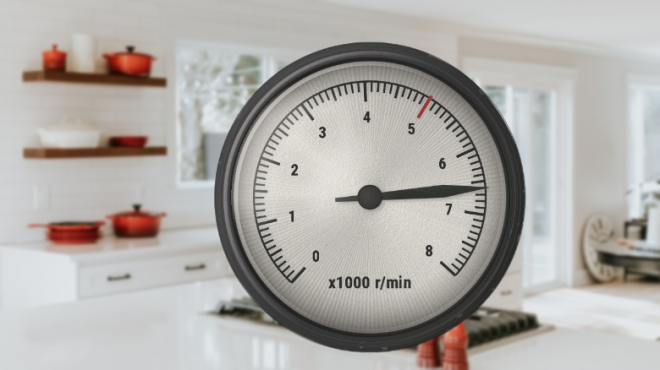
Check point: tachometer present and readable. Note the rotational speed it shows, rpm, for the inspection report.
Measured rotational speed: 6600 rpm
